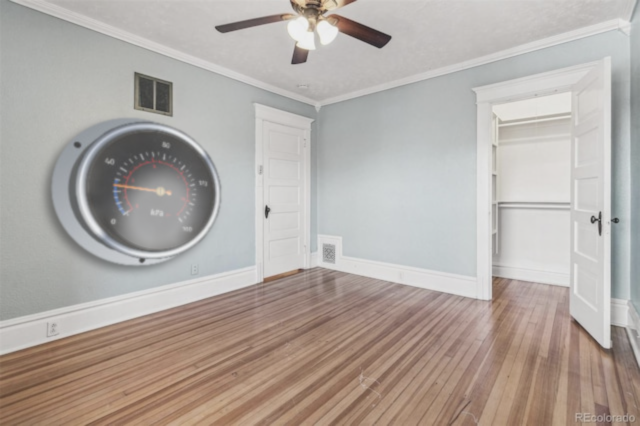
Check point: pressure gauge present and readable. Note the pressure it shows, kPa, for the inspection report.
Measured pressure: 25 kPa
